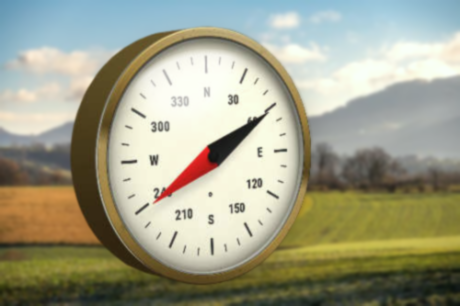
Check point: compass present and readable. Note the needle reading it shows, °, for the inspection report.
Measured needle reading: 240 °
